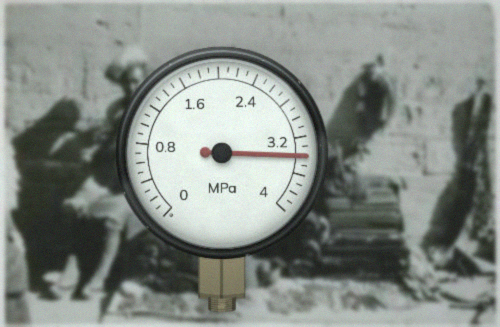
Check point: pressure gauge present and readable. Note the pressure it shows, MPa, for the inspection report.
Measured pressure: 3.4 MPa
